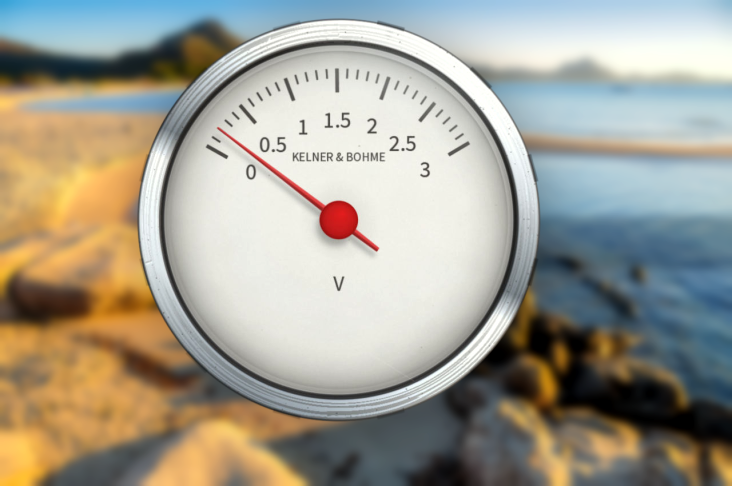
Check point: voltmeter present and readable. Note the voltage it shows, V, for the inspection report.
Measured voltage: 0.2 V
